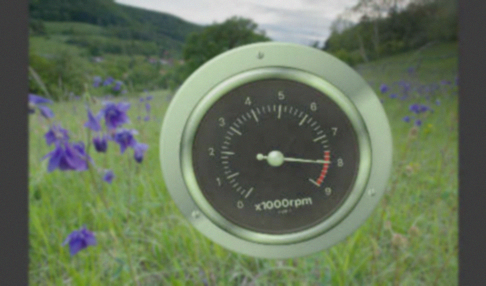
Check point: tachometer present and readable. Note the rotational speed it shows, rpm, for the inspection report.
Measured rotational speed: 8000 rpm
